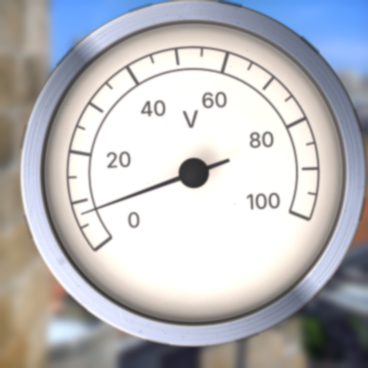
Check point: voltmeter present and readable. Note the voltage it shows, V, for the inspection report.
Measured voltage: 7.5 V
